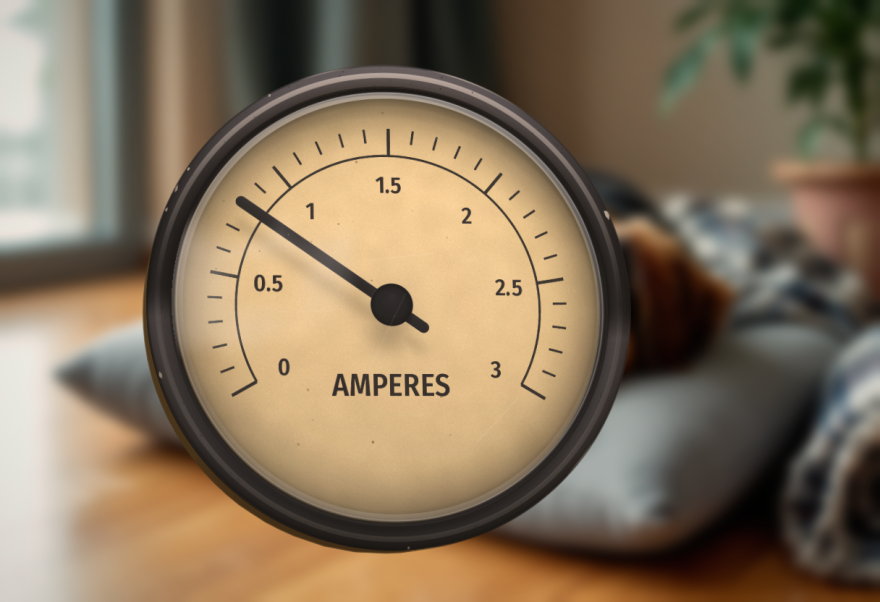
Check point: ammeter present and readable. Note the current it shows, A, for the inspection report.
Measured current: 0.8 A
